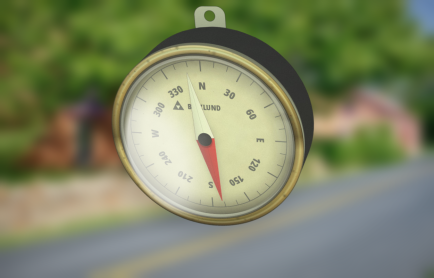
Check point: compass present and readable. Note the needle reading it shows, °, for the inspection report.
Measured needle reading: 170 °
